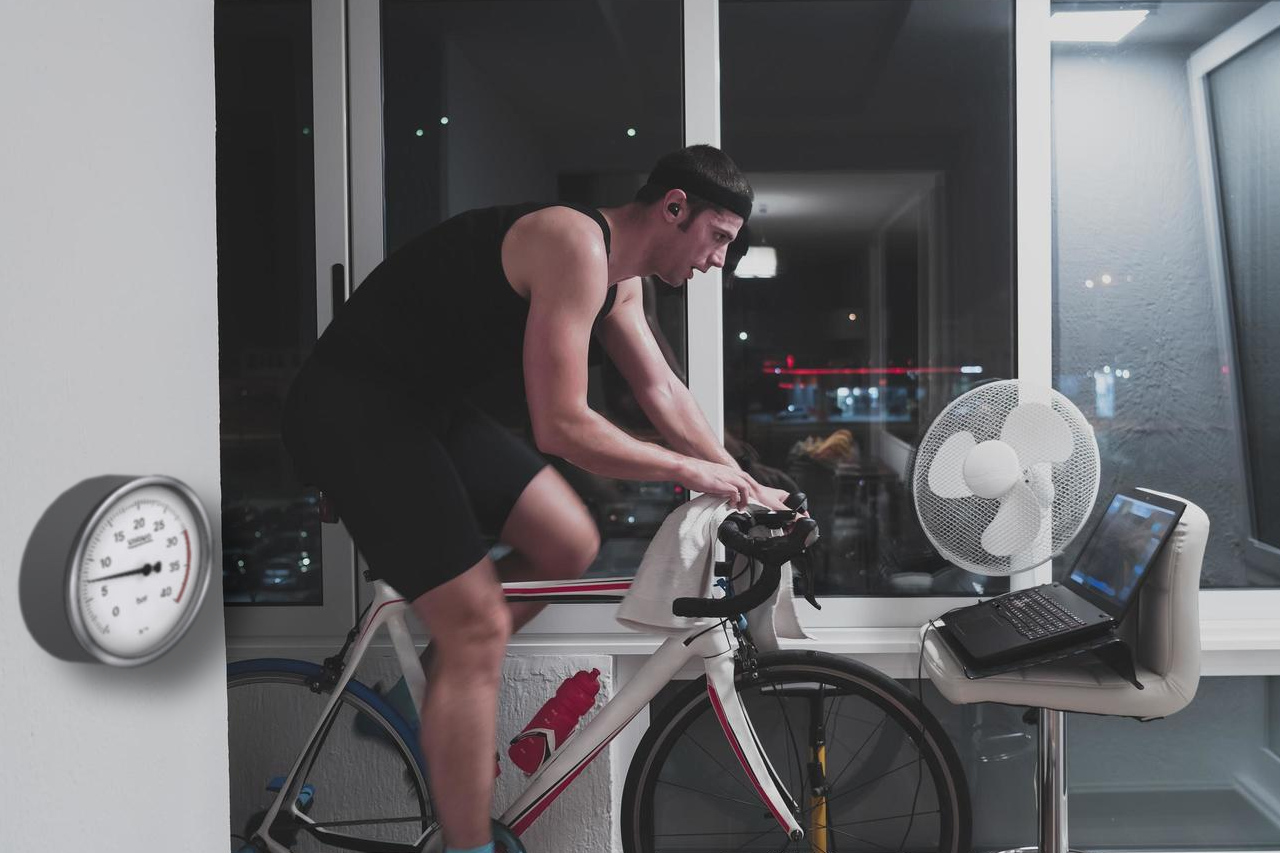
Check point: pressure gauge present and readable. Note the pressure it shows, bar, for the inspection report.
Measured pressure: 7.5 bar
